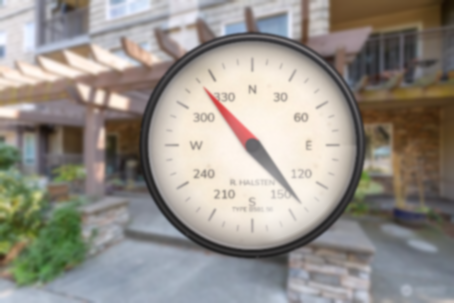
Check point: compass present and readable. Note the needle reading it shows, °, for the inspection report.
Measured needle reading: 320 °
